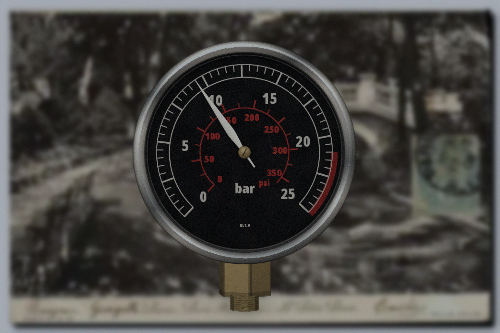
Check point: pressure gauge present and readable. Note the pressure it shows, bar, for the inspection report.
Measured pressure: 9.5 bar
